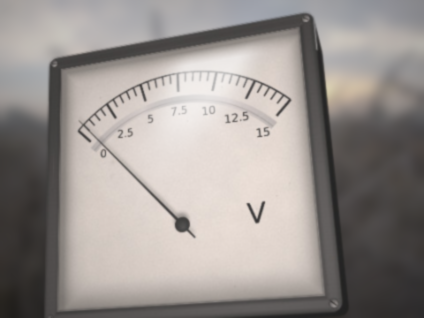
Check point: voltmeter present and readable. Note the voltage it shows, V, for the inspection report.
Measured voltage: 0.5 V
